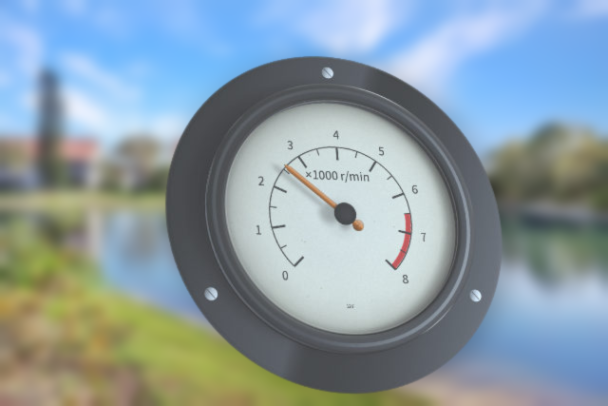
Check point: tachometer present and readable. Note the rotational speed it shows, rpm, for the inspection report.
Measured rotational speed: 2500 rpm
